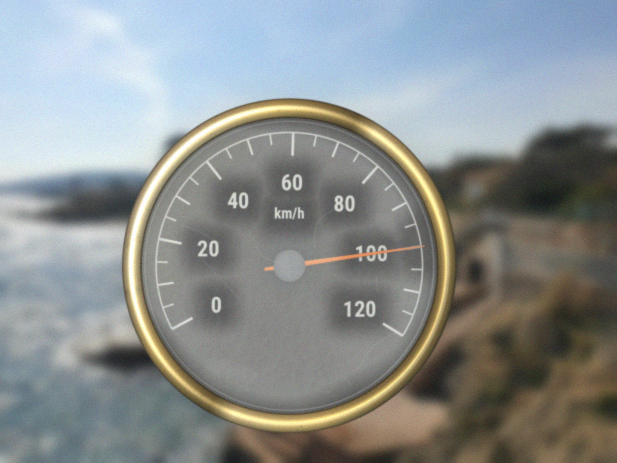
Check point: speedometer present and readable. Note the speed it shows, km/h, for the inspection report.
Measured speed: 100 km/h
